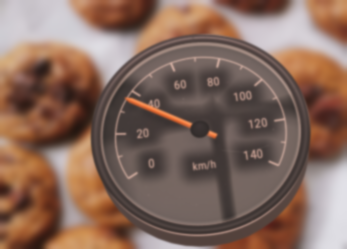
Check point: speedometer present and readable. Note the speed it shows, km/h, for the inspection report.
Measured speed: 35 km/h
